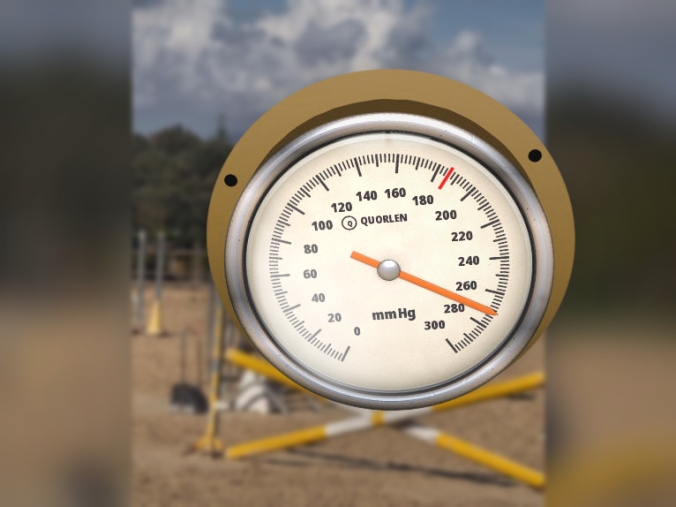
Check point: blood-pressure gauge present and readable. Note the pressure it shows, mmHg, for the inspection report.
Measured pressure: 270 mmHg
